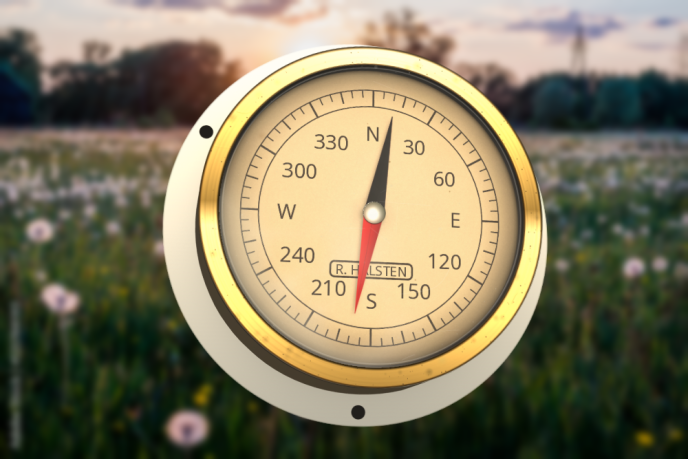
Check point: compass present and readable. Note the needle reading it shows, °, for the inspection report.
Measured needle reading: 190 °
